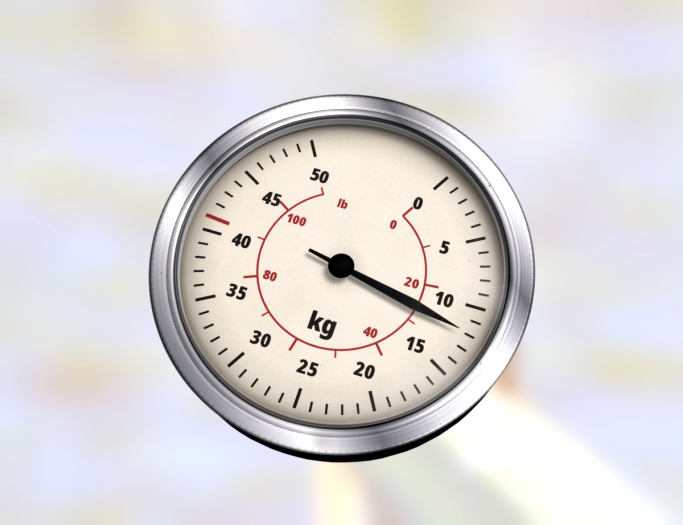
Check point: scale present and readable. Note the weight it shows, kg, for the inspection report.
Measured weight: 12 kg
